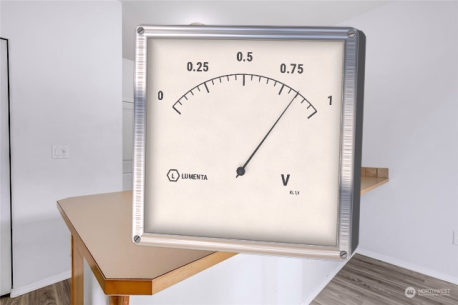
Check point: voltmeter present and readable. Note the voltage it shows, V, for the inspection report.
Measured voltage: 0.85 V
